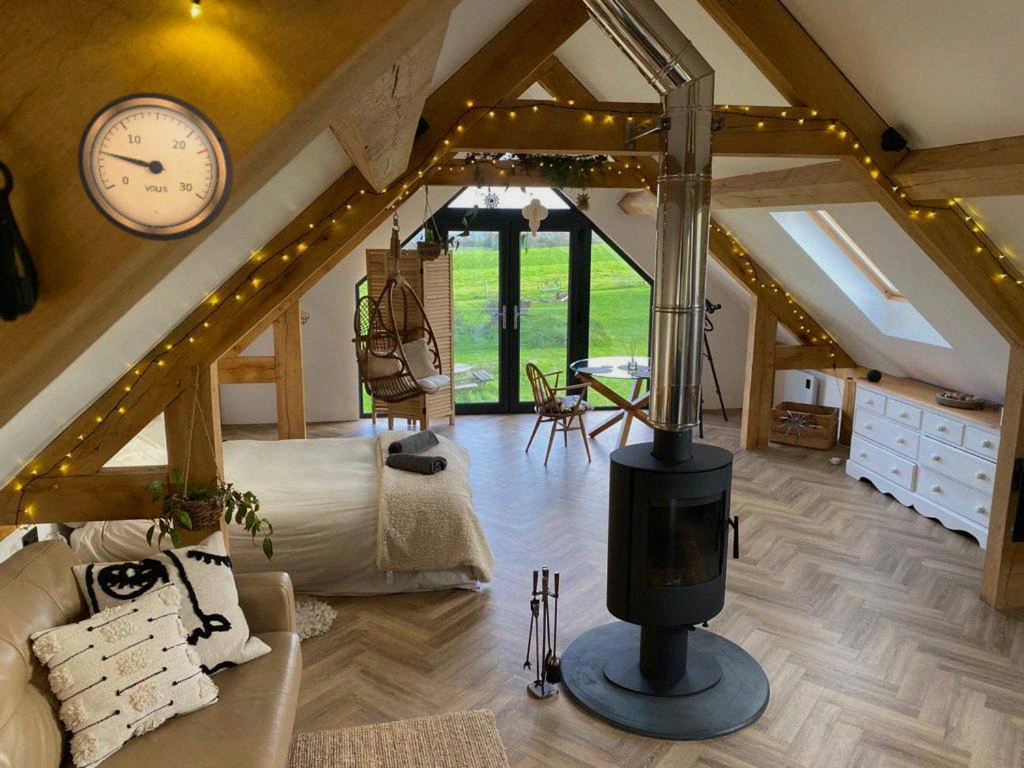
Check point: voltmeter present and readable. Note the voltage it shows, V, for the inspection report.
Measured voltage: 5 V
